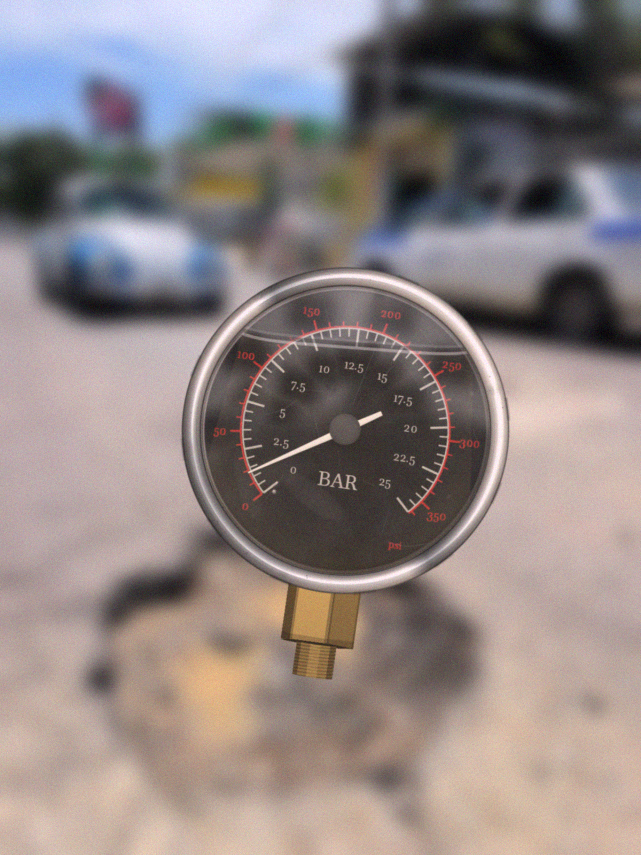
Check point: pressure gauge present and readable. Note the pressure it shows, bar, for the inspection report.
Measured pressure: 1.25 bar
